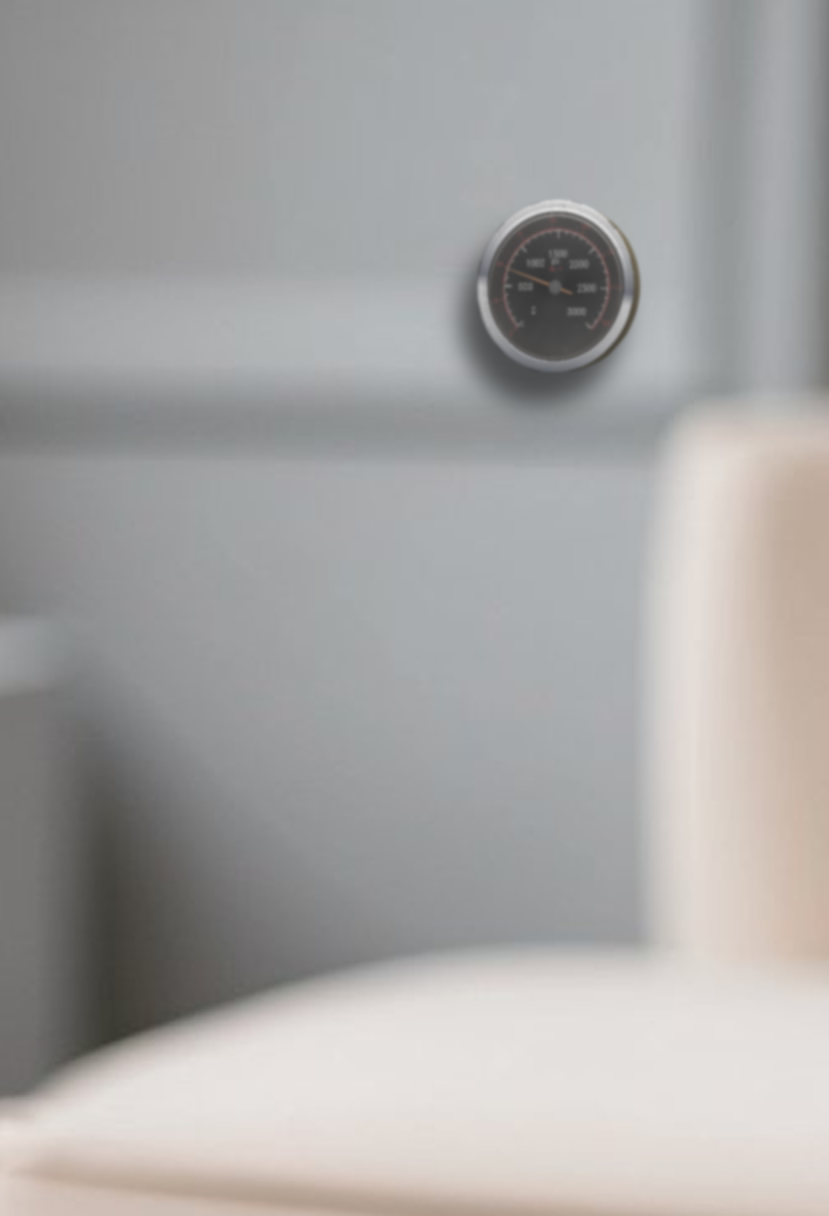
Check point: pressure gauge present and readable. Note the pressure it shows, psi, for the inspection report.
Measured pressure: 700 psi
